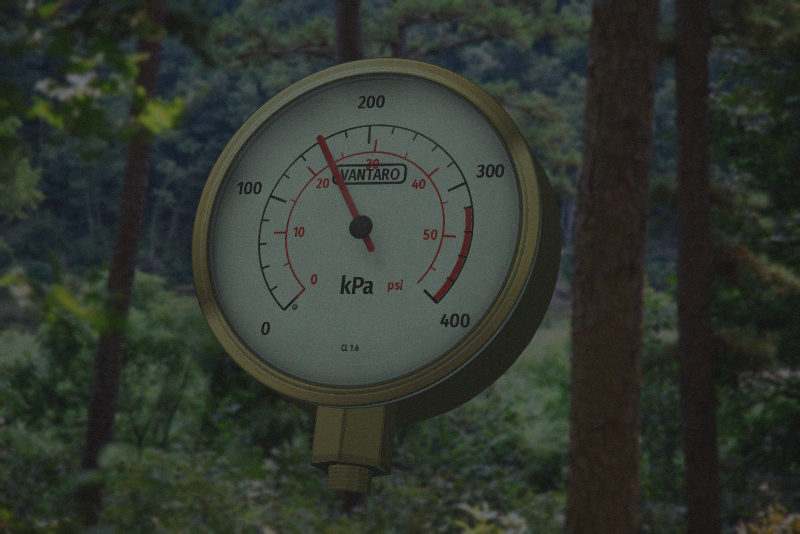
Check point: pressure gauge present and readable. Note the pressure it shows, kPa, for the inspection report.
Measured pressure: 160 kPa
